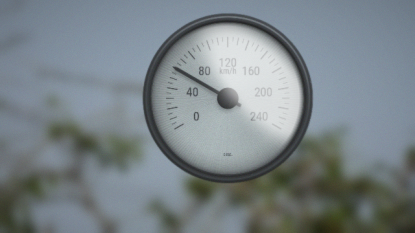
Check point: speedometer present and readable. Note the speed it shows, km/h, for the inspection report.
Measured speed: 60 km/h
